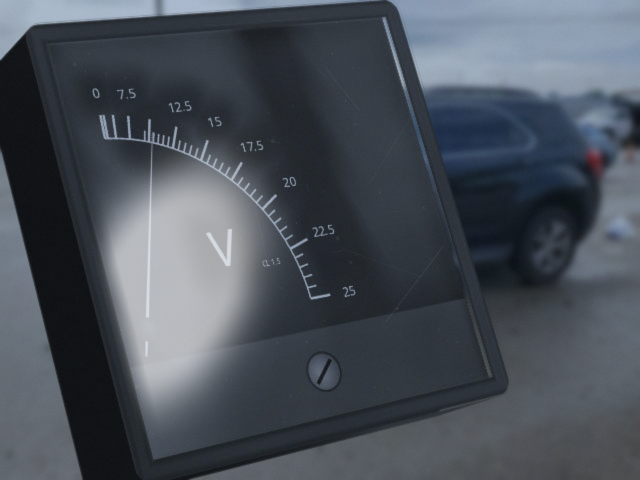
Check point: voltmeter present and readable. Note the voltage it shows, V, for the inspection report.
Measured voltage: 10 V
